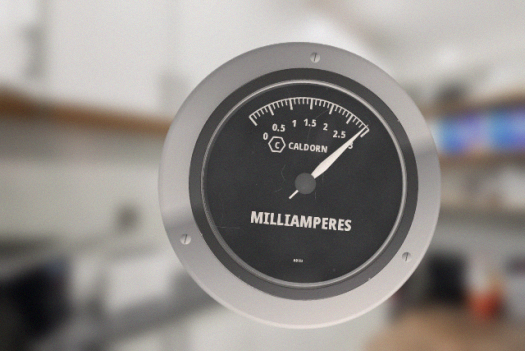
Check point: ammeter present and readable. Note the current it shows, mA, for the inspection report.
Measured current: 2.9 mA
